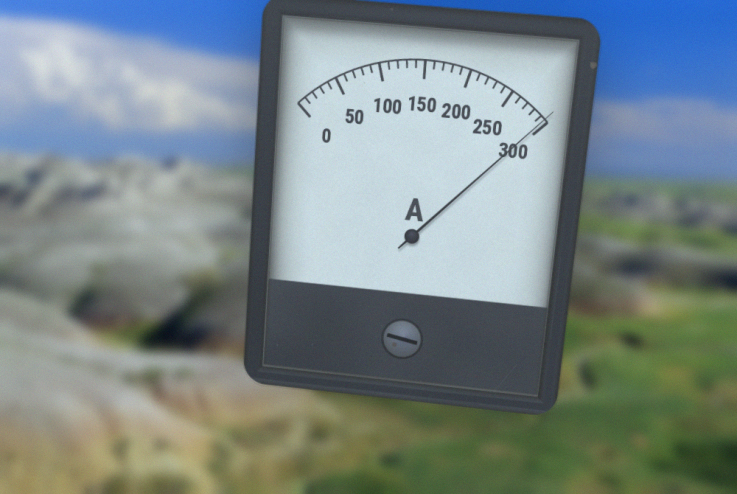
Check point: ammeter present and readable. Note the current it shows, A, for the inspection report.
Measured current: 295 A
